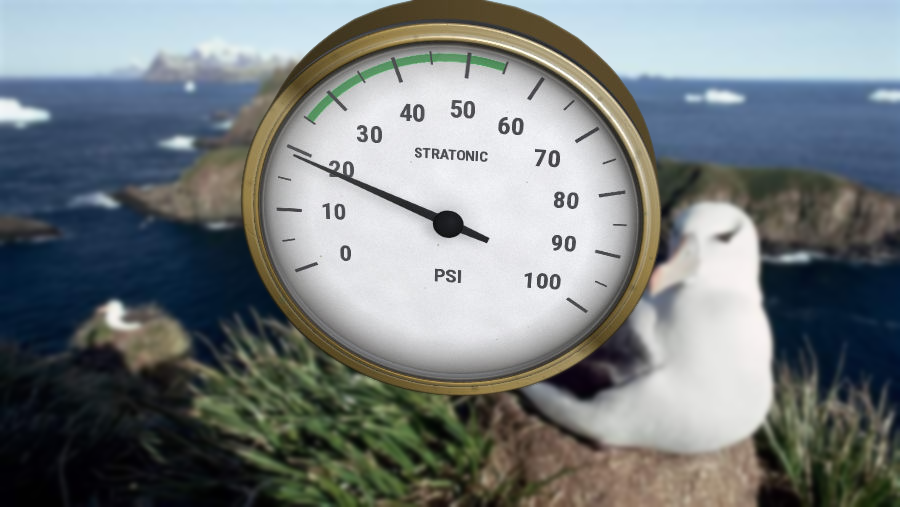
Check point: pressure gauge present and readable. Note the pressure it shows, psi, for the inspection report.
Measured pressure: 20 psi
